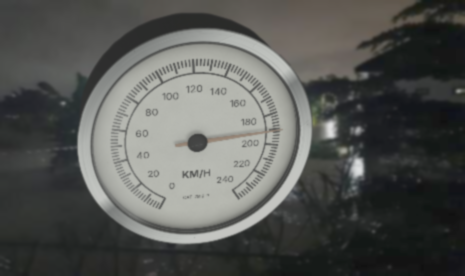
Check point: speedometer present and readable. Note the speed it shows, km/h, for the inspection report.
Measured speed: 190 km/h
